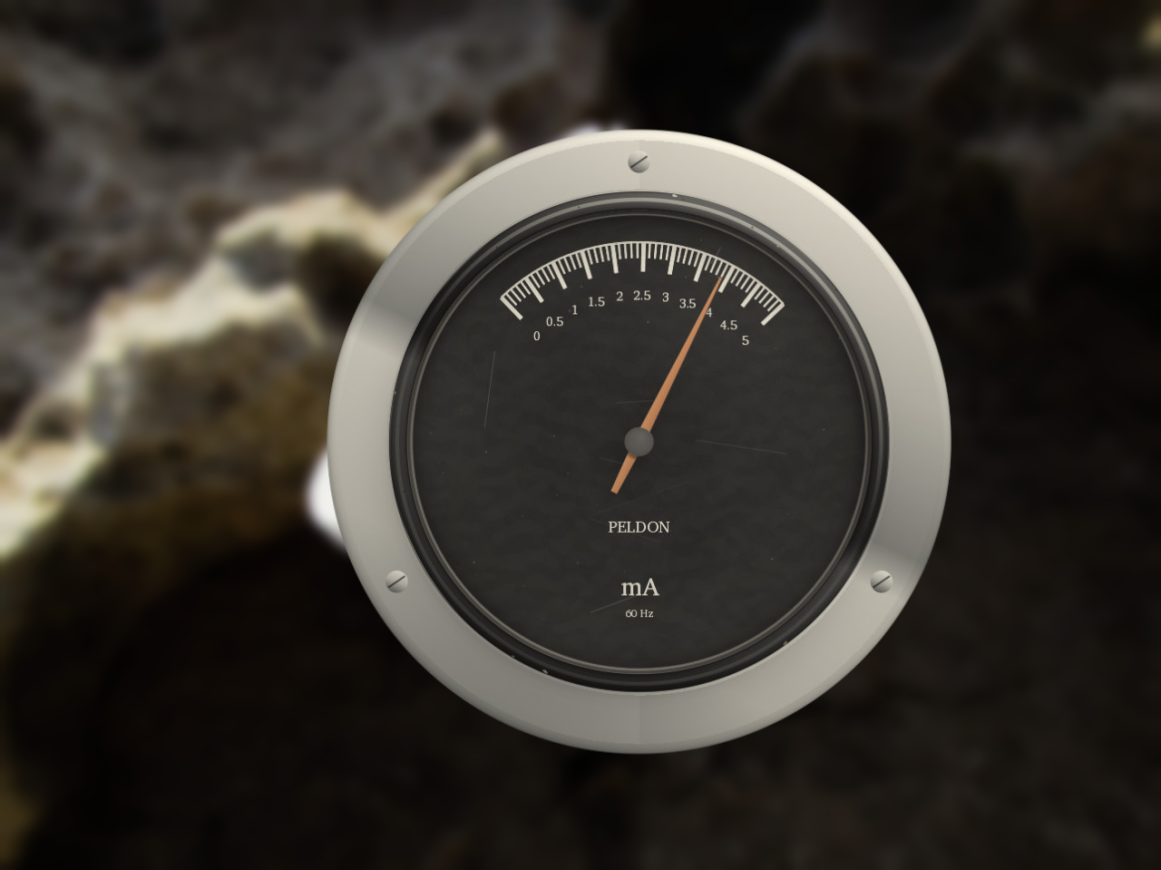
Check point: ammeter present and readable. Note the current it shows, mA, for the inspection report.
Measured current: 3.9 mA
